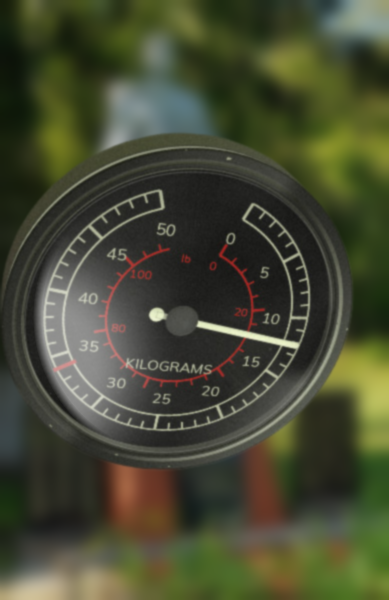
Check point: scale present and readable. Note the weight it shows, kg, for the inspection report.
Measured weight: 12 kg
